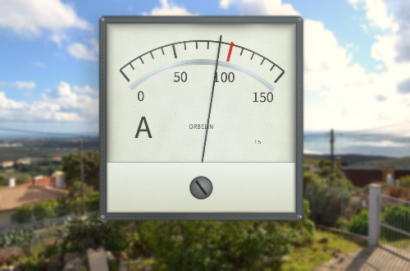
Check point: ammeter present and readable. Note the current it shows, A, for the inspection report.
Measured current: 90 A
